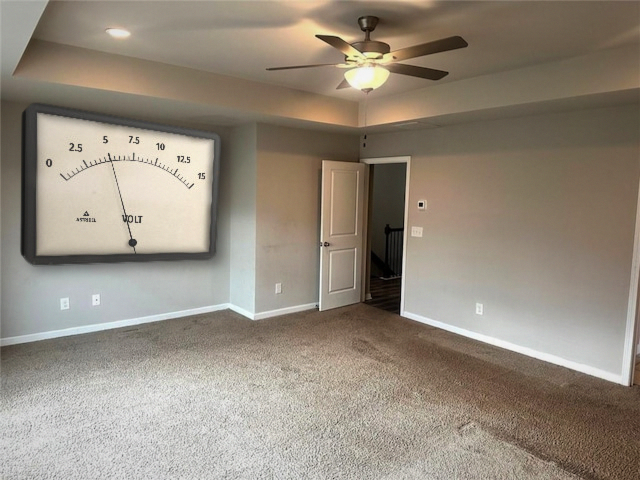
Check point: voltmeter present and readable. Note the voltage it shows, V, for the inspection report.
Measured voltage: 5 V
